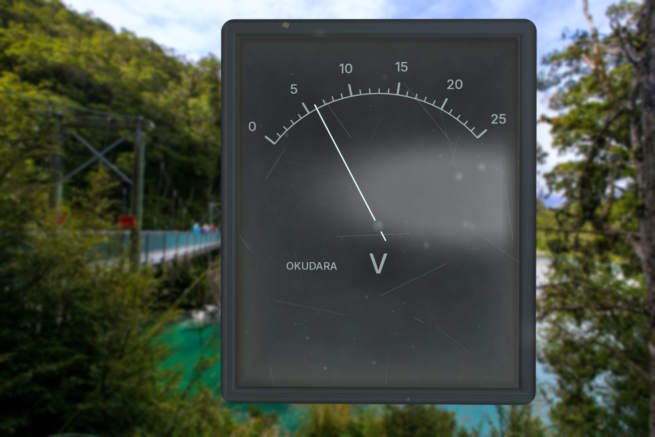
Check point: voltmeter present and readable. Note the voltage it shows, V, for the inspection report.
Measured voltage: 6 V
